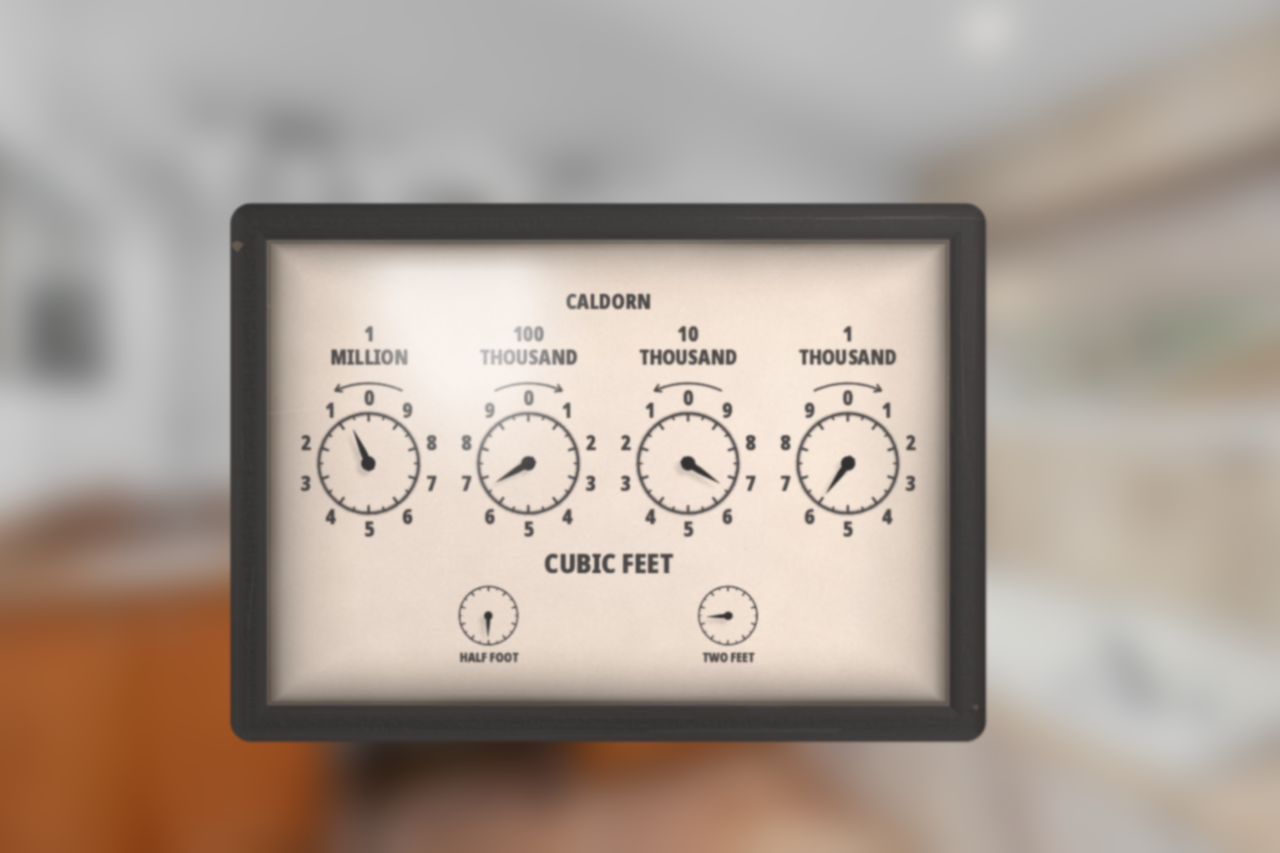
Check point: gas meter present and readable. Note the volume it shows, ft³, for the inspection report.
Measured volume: 66600 ft³
